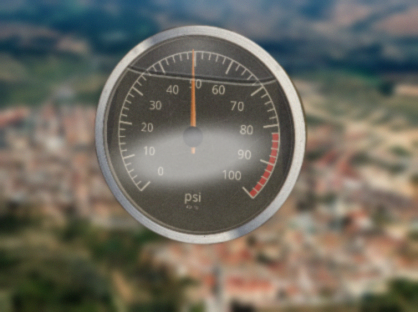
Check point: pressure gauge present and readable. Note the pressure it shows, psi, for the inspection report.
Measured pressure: 50 psi
